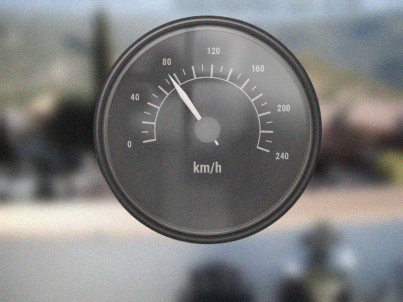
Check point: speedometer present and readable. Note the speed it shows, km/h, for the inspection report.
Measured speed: 75 km/h
